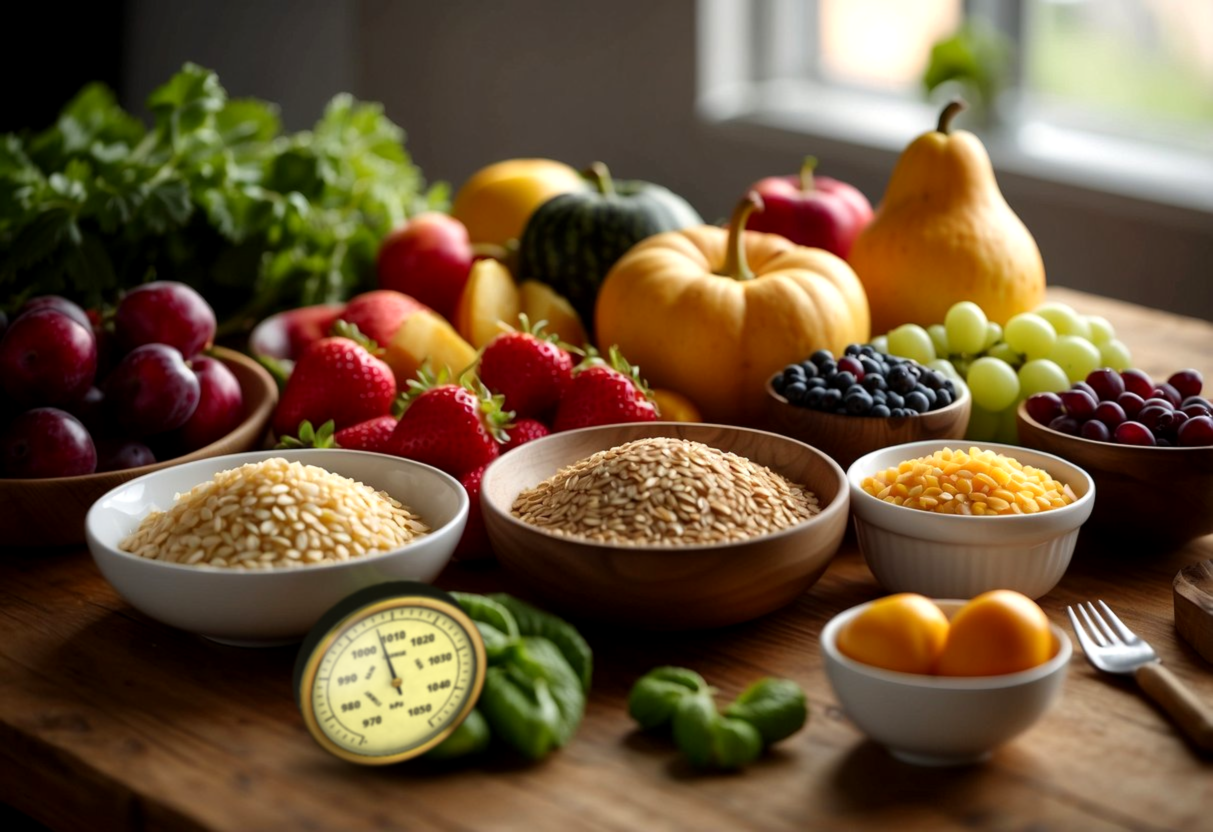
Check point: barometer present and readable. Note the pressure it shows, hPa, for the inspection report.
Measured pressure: 1006 hPa
